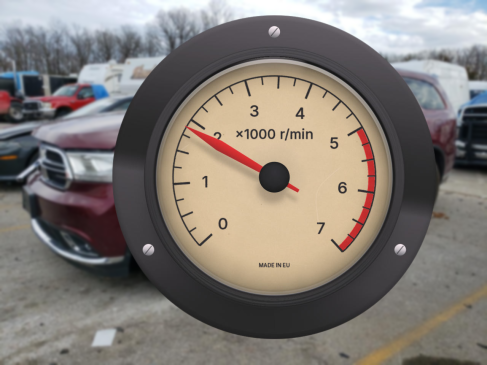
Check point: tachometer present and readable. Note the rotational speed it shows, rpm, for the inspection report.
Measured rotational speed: 1875 rpm
